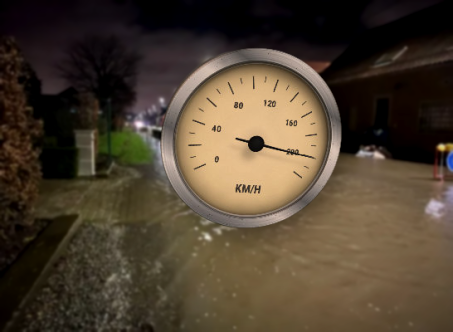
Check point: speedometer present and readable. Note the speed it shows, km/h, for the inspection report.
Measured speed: 200 km/h
